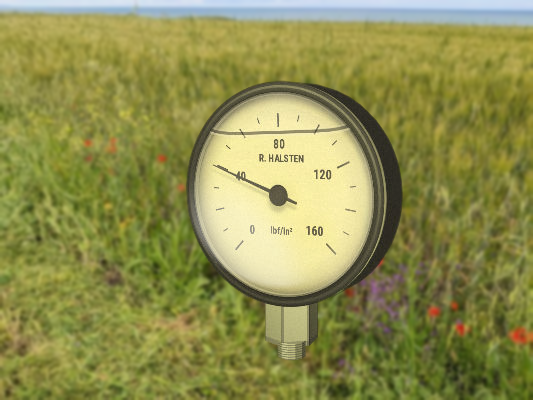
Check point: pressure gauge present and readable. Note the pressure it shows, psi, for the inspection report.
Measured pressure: 40 psi
